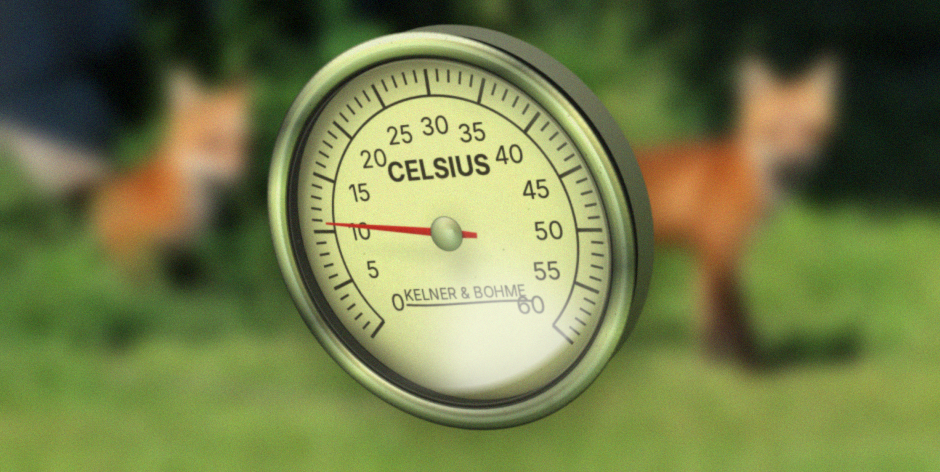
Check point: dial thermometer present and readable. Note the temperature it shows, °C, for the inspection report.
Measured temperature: 11 °C
